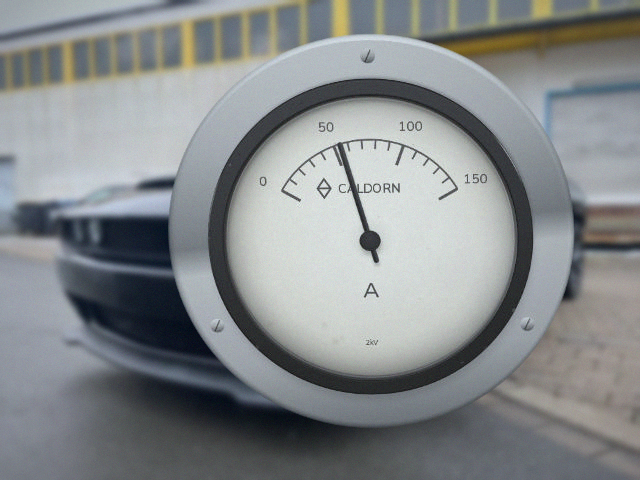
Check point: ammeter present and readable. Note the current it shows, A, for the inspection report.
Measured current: 55 A
